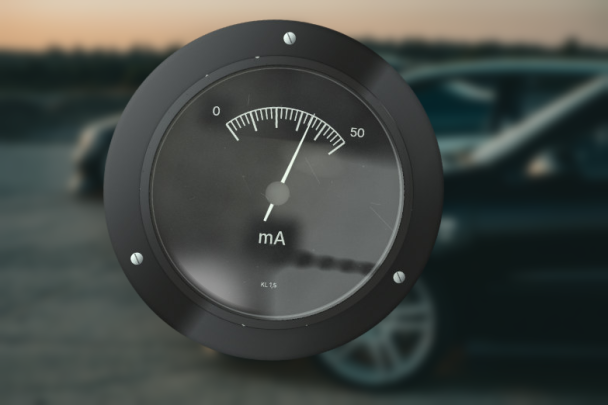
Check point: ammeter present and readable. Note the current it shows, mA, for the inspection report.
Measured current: 34 mA
